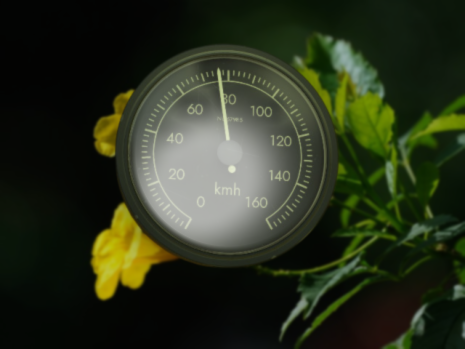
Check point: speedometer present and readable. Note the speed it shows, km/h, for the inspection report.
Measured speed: 76 km/h
